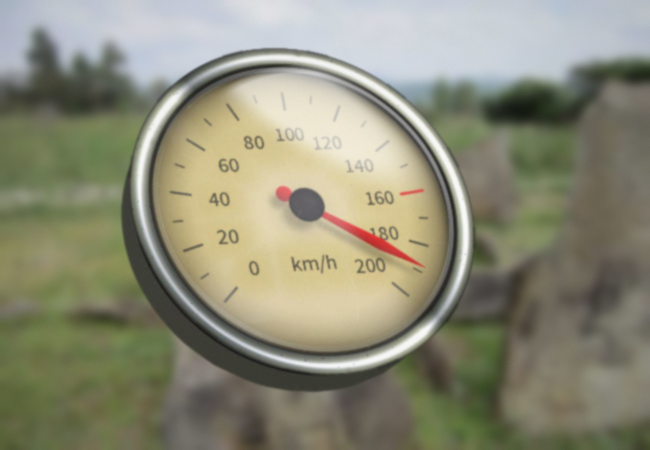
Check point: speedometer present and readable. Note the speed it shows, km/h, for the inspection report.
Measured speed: 190 km/h
